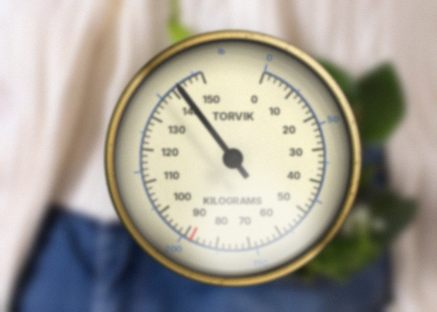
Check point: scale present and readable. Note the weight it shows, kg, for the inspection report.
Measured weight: 142 kg
